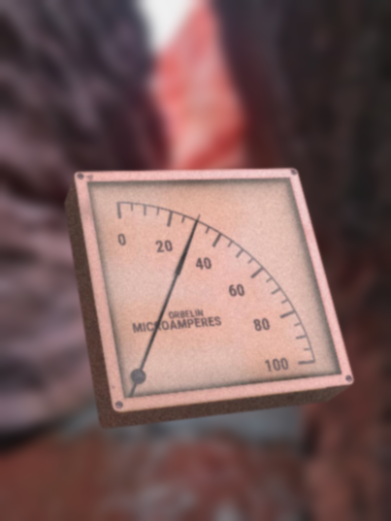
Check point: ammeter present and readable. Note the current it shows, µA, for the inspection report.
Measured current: 30 µA
